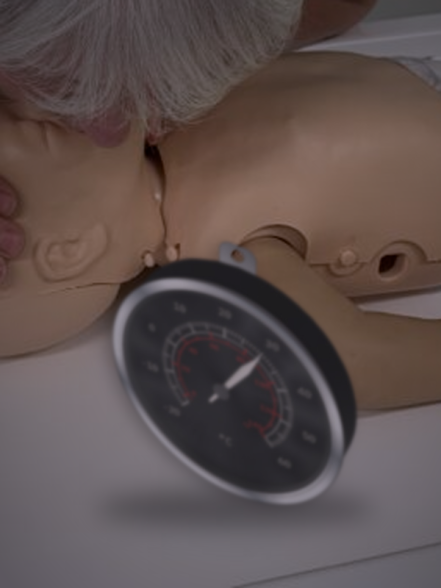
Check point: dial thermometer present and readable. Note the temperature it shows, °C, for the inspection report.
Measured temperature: 30 °C
